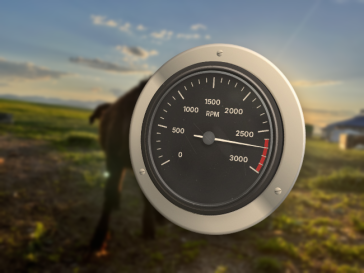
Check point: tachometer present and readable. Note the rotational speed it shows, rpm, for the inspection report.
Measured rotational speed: 2700 rpm
